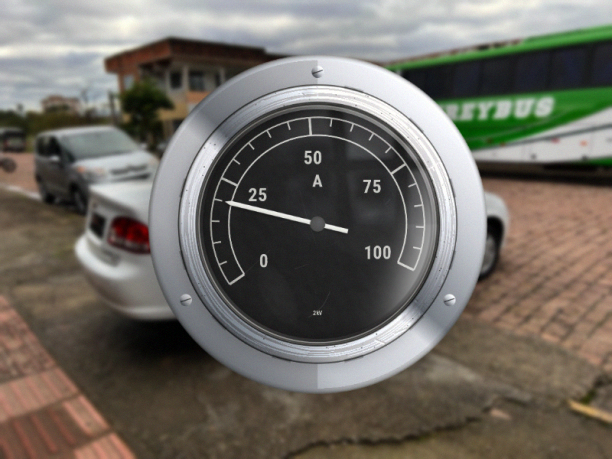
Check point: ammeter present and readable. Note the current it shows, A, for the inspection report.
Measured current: 20 A
